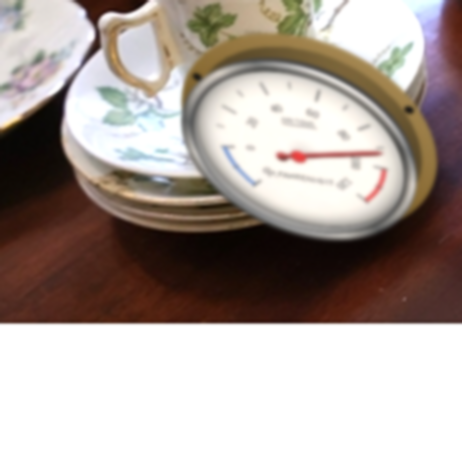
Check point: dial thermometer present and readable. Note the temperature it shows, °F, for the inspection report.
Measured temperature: 90 °F
